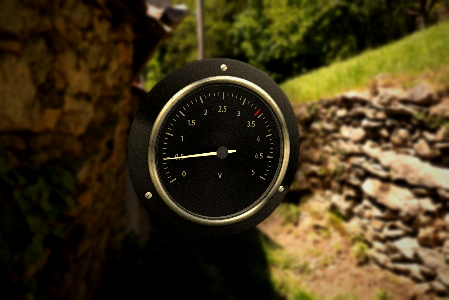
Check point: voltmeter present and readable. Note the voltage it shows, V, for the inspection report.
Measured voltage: 0.5 V
